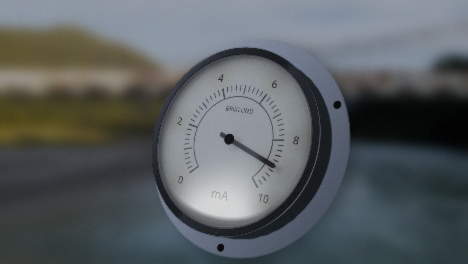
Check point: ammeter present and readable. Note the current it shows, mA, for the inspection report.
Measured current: 9 mA
